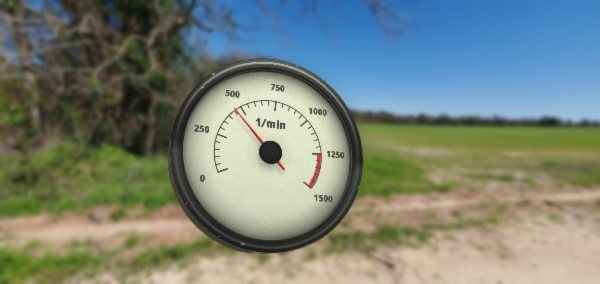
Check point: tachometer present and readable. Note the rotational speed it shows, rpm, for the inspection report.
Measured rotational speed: 450 rpm
